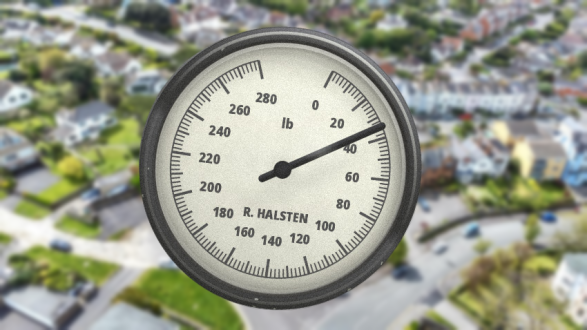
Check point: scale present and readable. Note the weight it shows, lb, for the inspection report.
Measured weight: 34 lb
